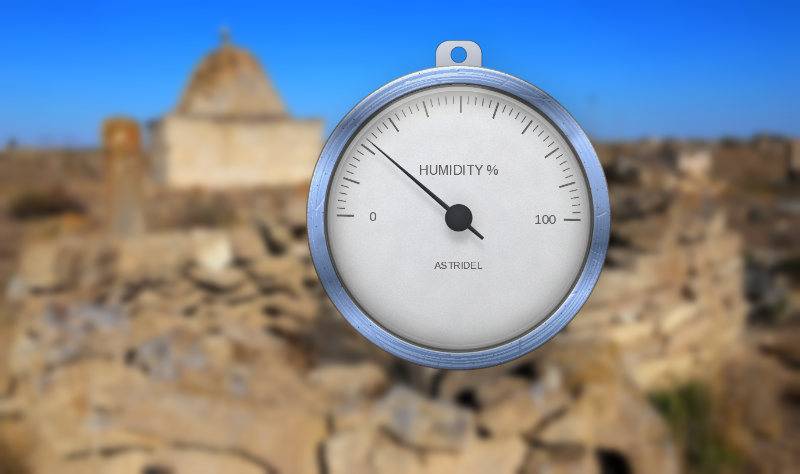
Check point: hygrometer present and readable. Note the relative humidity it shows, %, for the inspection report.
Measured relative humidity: 22 %
